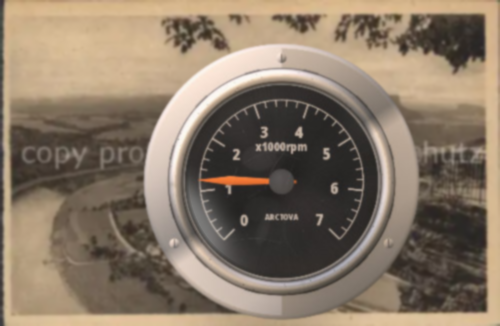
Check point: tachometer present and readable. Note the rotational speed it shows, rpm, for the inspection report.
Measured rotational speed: 1200 rpm
